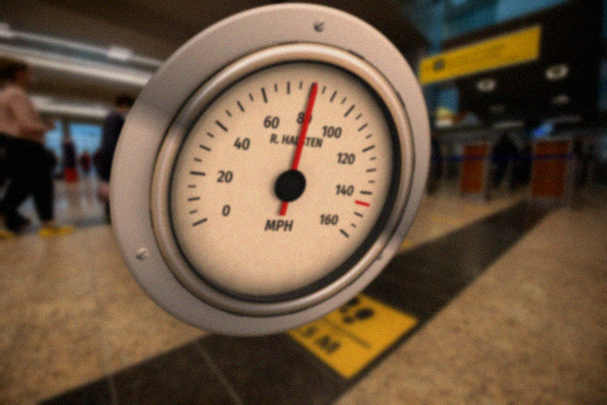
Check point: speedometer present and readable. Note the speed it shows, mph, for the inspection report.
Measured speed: 80 mph
